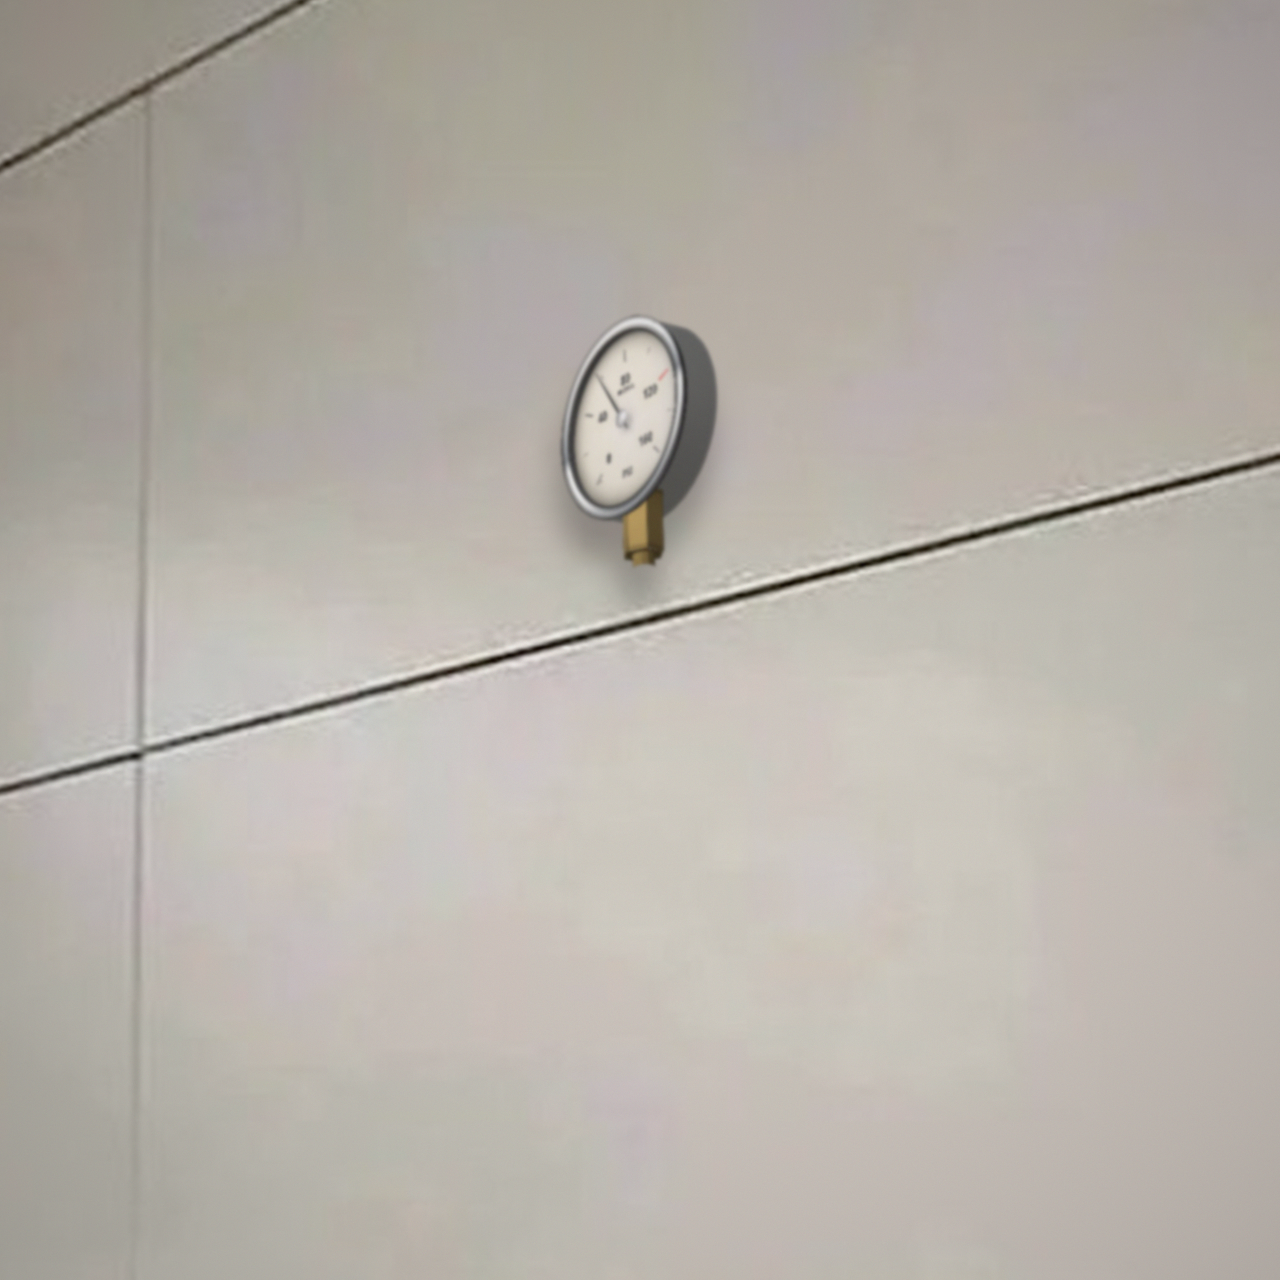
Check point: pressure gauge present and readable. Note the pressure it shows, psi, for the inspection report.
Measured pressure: 60 psi
